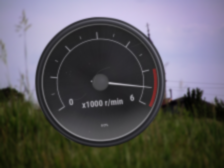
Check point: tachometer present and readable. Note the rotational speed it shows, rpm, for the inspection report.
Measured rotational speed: 5500 rpm
